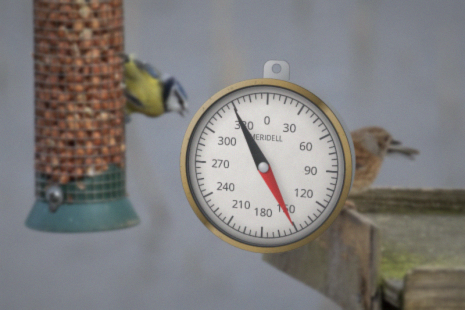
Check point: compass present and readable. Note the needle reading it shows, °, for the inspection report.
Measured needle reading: 150 °
